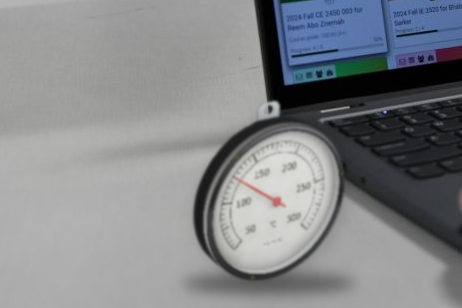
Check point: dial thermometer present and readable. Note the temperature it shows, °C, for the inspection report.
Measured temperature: 125 °C
